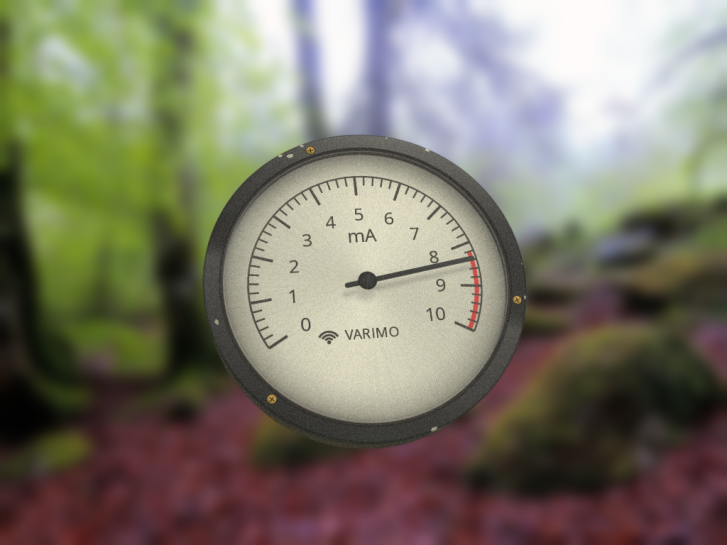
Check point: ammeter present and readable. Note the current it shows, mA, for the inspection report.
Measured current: 8.4 mA
